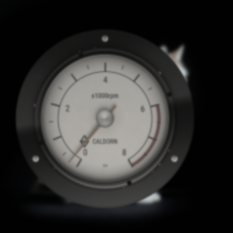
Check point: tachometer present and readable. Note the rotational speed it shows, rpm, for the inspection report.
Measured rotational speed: 250 rpm
